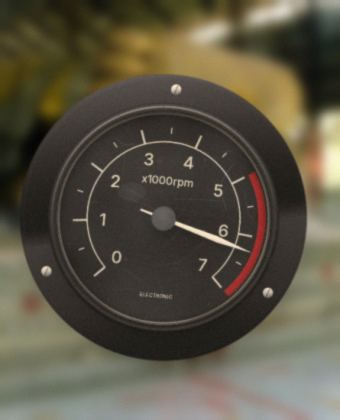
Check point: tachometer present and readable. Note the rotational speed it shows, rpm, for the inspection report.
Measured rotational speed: 6250 rpm
